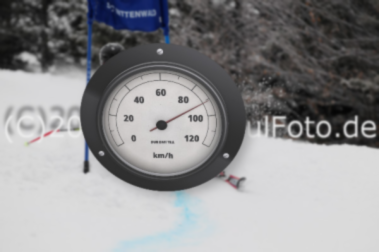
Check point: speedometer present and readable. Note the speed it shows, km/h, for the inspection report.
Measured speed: 90 km/h
